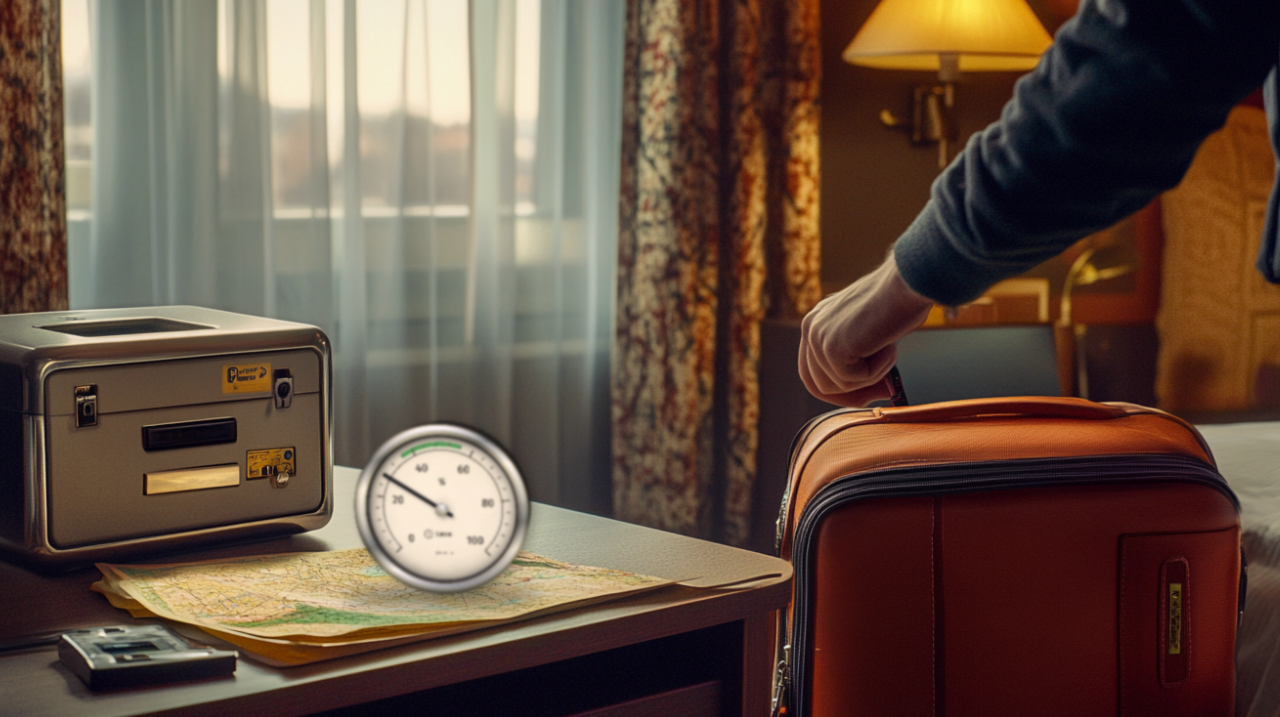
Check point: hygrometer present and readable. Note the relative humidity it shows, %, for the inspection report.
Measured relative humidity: 28 %
